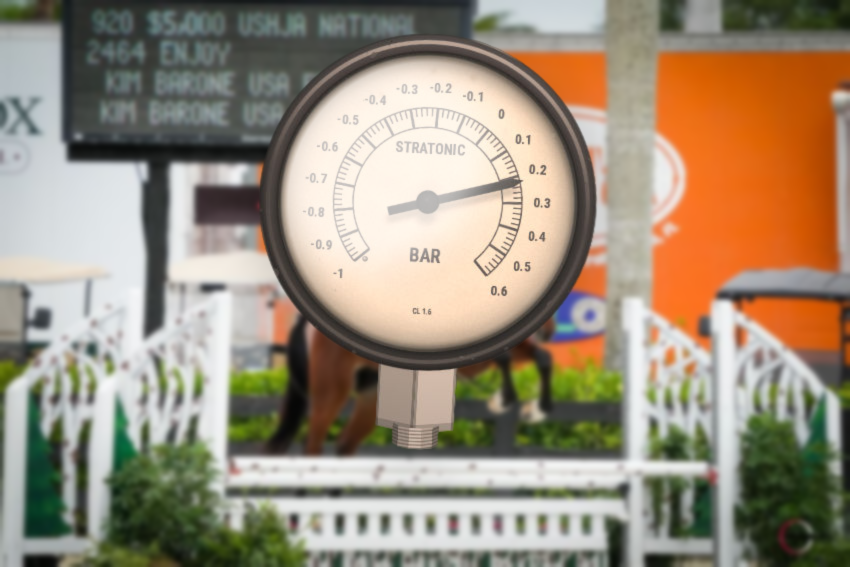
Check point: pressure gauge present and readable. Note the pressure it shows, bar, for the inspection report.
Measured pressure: 0.22 bar
